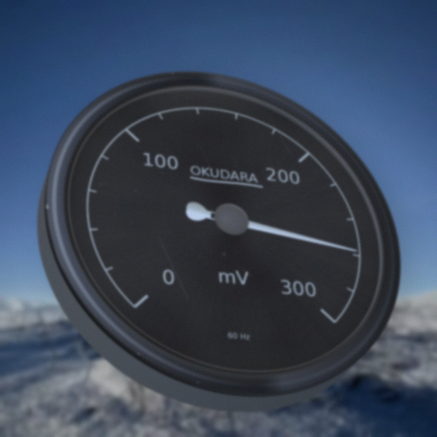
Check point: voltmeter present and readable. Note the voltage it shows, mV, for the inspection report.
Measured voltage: 260 mV
